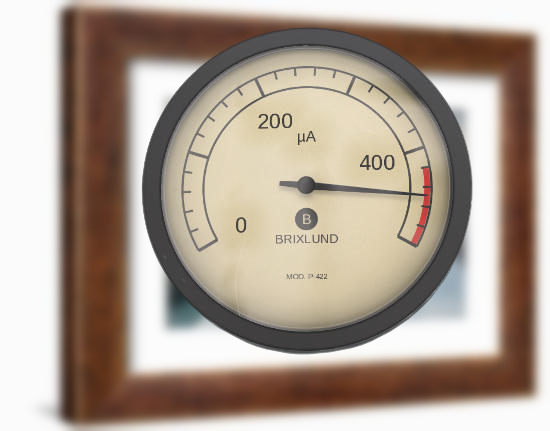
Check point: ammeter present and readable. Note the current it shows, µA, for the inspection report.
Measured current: 450 µA
